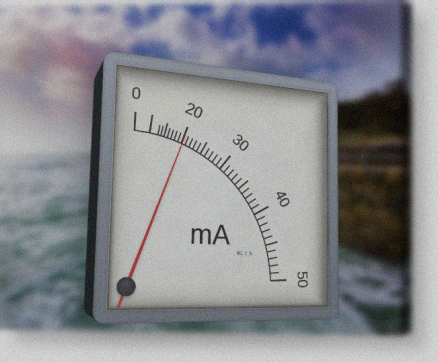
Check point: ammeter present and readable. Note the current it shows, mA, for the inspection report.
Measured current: 20 mA
